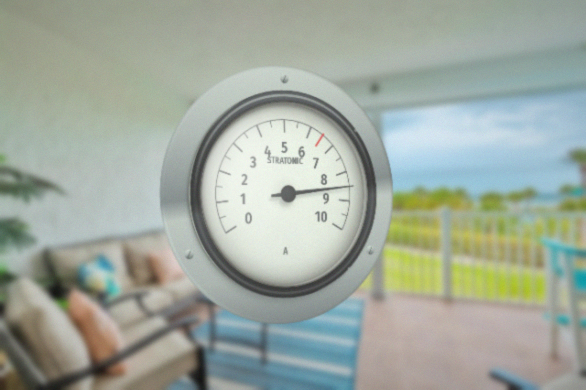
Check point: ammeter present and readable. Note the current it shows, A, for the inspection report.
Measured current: 8.5 A
